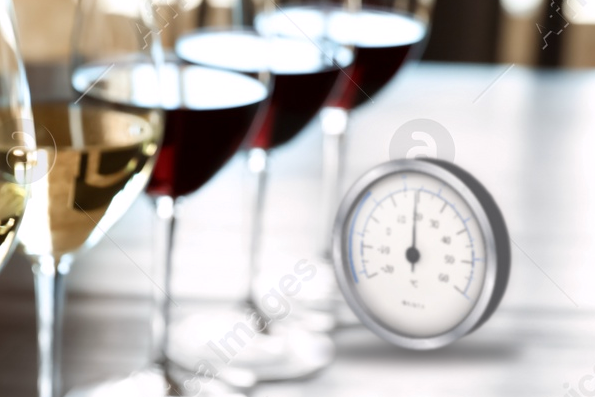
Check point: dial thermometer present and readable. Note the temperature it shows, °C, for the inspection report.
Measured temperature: 20 °C
